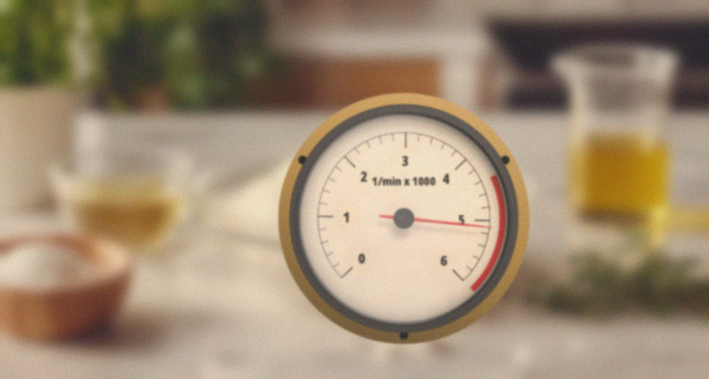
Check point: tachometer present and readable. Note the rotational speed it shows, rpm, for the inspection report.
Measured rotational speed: 5100 rpm
